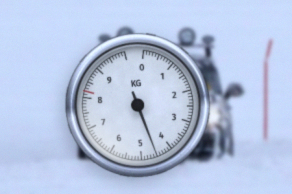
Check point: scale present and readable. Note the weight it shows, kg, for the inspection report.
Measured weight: 4.5 kg
